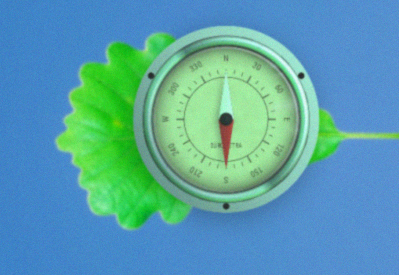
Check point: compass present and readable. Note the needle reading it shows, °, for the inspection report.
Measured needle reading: 180 °
